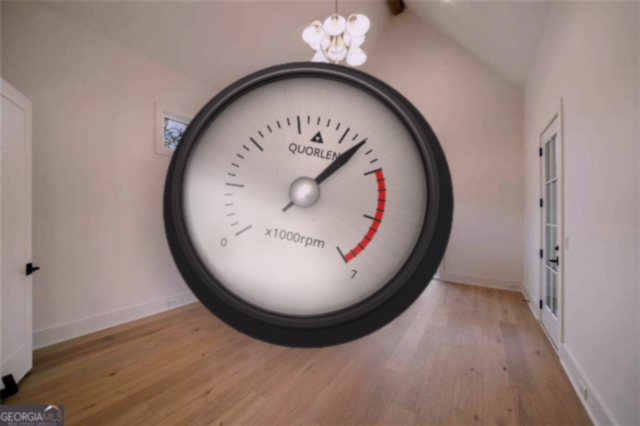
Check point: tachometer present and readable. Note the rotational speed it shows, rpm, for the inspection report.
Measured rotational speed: 4400 rpm
